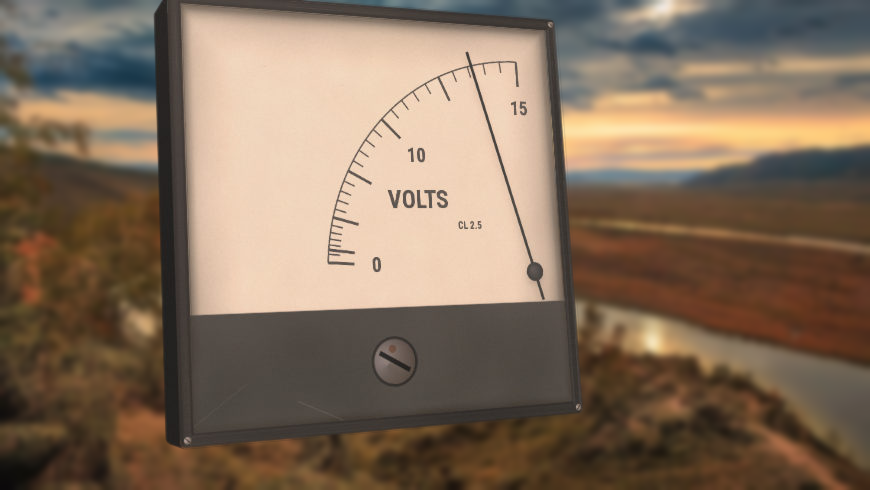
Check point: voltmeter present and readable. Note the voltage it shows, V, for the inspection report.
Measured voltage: 13.5 V
